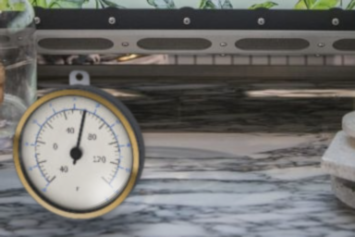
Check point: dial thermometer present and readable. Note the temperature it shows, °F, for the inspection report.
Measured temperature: 60 °F
